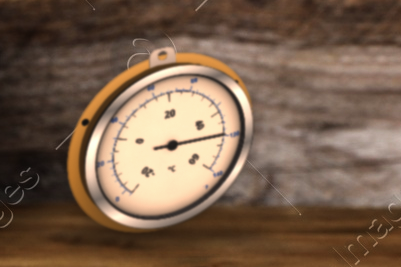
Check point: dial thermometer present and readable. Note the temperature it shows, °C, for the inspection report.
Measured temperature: 48 °C
